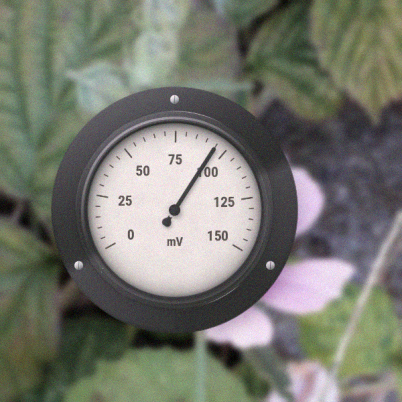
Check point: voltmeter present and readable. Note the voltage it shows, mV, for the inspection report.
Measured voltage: 95 mV
